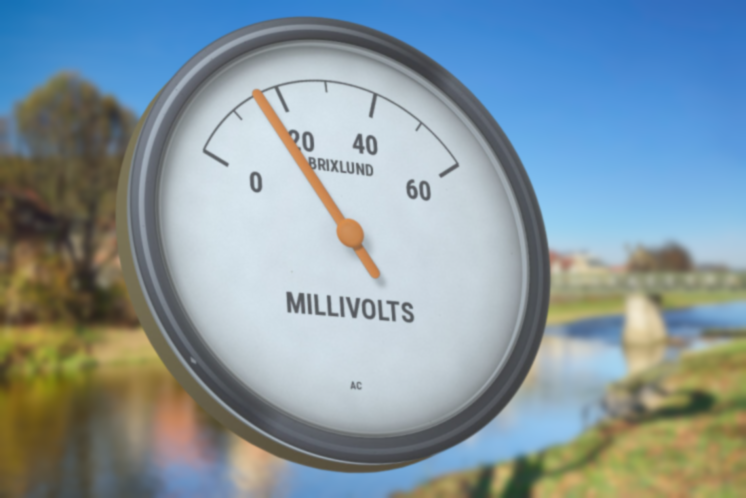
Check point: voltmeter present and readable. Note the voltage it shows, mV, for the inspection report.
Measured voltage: 15 mV
